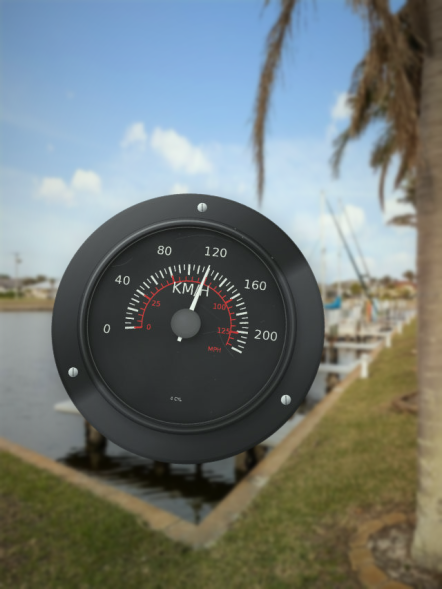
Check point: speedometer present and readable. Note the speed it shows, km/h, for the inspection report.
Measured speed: 120 km/h
